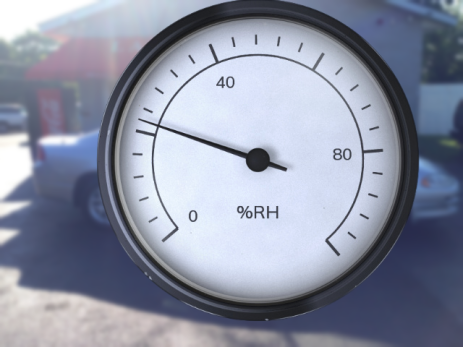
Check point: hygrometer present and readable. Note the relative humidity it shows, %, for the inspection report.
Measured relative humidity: 22 %
